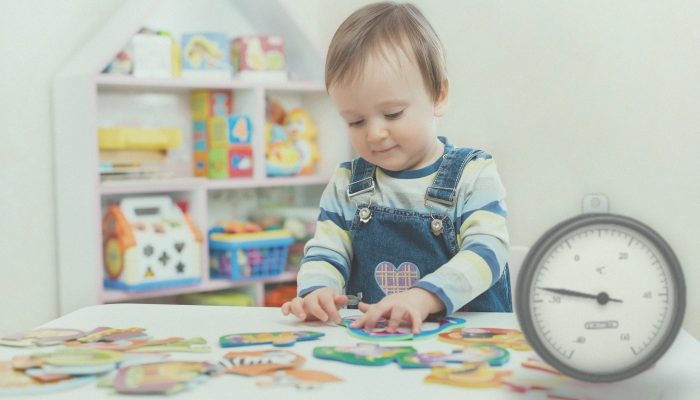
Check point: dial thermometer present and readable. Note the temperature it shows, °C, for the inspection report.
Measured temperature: -16 °C
